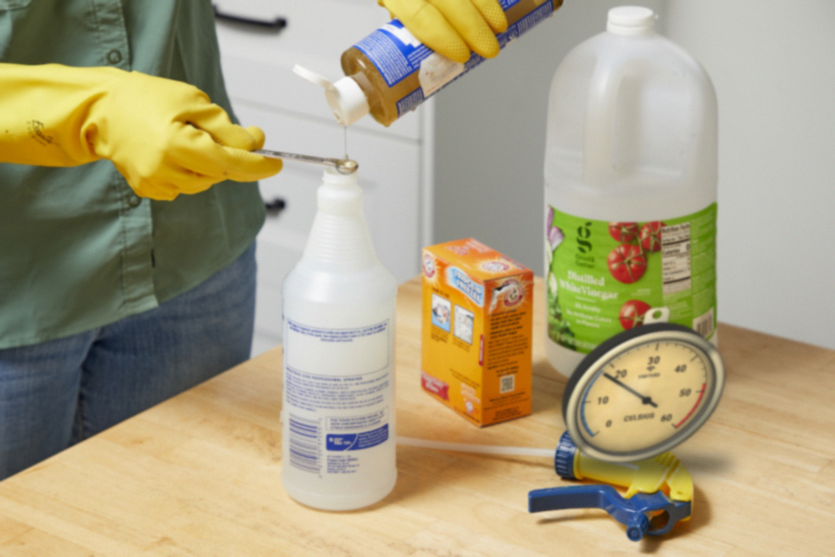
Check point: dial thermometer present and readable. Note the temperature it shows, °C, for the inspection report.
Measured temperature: 18 °C
